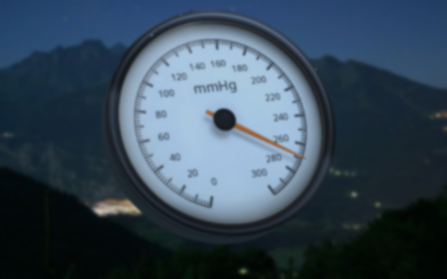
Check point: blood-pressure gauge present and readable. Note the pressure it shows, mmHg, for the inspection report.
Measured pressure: 270 mmHg
